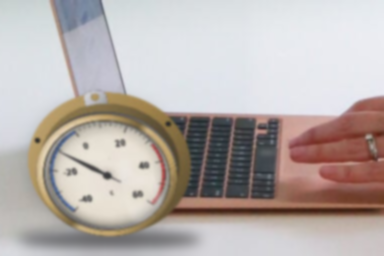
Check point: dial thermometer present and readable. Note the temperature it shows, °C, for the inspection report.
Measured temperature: -10 °C
